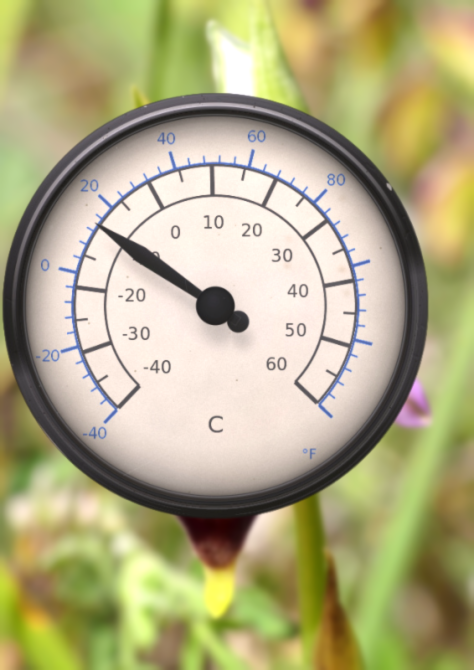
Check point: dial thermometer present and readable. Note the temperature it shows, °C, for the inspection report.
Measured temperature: -10 °C
